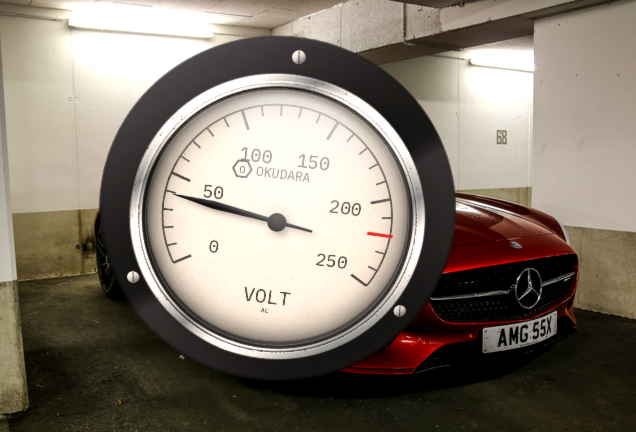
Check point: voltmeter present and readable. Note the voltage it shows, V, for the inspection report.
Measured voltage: 40 V
